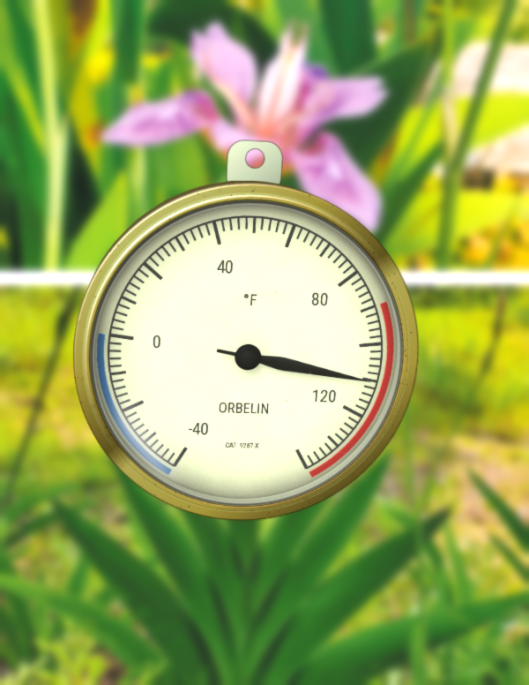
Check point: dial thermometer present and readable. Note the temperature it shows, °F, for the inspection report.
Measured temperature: 110 °F
